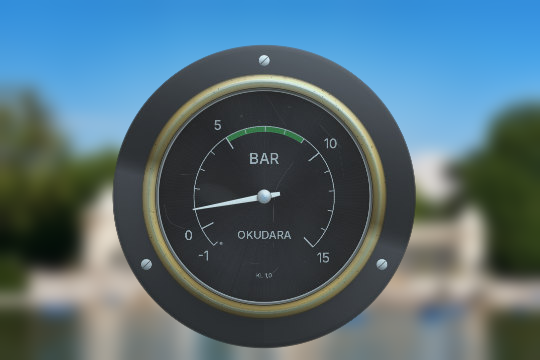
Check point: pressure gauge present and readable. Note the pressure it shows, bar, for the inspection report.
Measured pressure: 1 bar
